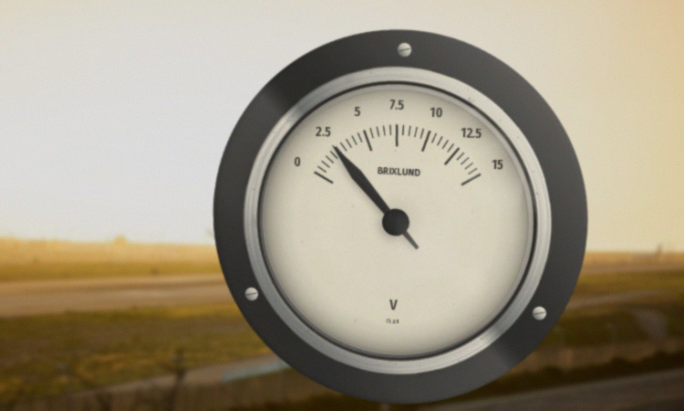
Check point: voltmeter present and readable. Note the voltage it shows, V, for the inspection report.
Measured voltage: 2.5 V
